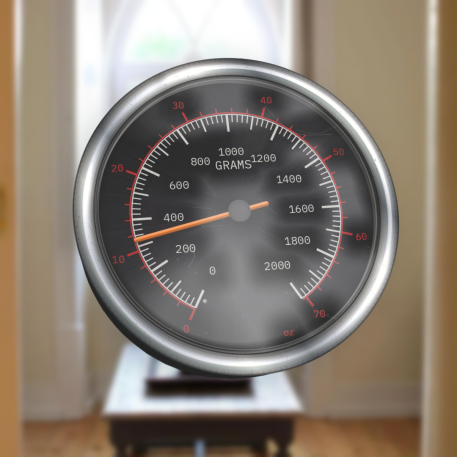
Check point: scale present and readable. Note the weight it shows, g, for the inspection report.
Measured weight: 320 g
